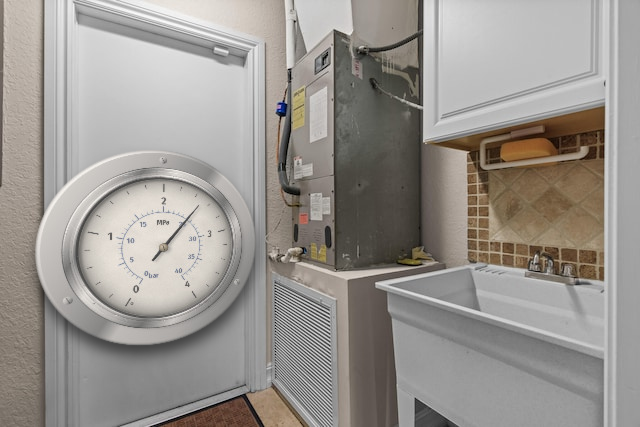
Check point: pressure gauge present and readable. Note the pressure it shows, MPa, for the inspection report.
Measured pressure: 2.5 MPa
